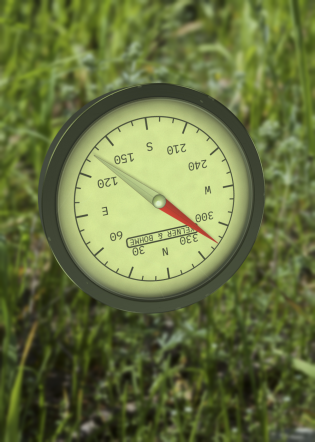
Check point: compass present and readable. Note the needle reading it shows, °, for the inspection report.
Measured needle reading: 315 °
